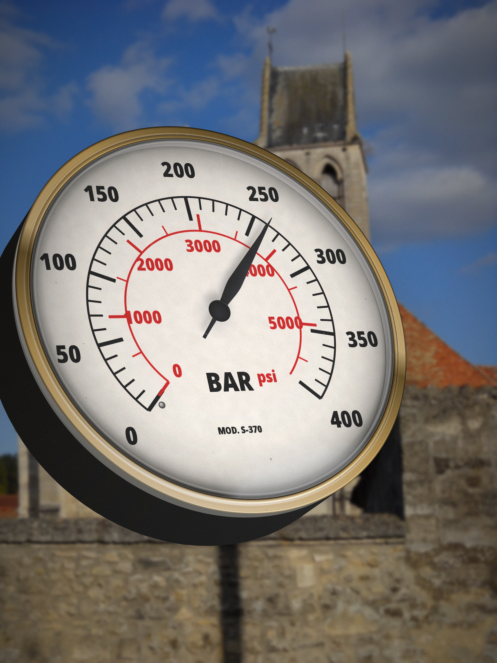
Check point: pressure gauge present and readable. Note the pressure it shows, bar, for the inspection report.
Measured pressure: 260 bar
